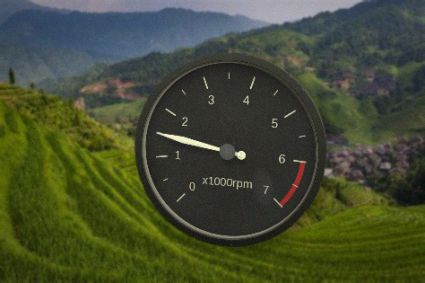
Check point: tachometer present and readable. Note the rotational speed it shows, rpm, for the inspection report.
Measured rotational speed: 1500 rpm
